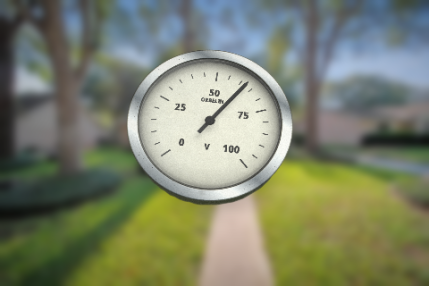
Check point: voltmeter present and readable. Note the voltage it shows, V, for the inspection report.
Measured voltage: 62.5 V
